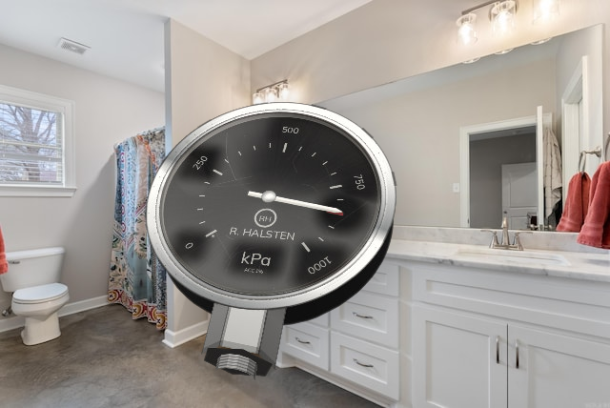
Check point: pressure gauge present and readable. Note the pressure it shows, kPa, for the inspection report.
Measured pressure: 850 kPa
